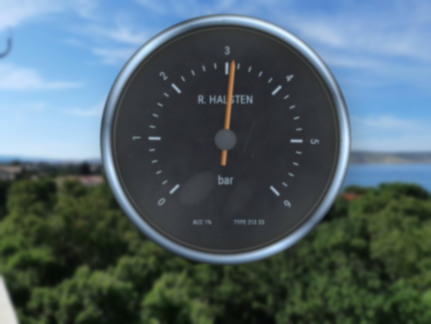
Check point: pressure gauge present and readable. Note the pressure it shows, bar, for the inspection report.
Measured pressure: 3.1 bar
